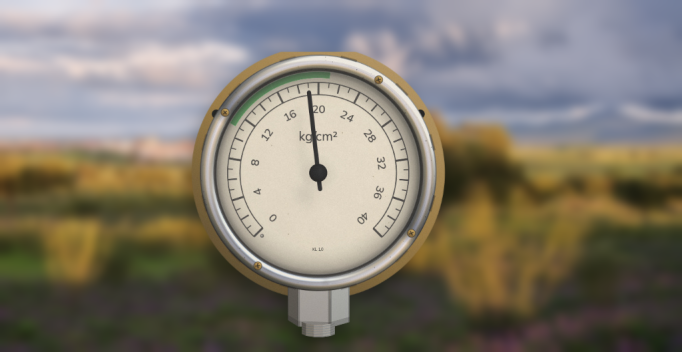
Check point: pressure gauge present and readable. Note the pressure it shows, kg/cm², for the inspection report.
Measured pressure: 19 kg/cm²
